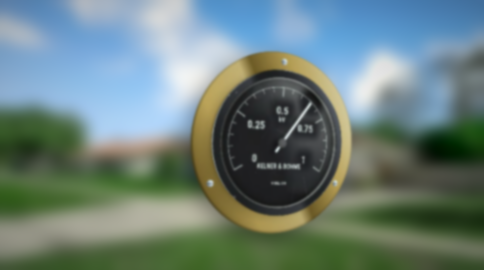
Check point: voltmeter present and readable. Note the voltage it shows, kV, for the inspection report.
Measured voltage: 0.65 kV
